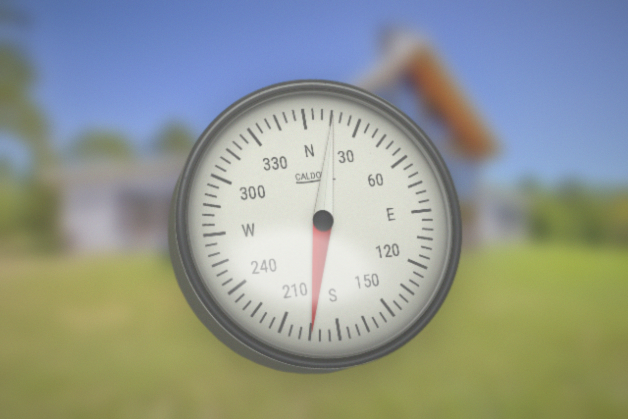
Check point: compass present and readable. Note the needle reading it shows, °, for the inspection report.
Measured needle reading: 195 °
